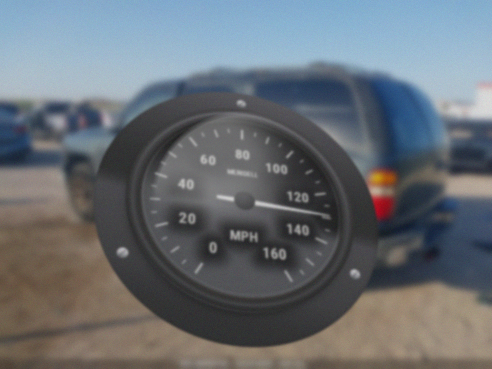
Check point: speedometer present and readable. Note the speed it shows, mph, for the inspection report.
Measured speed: 130 mph
